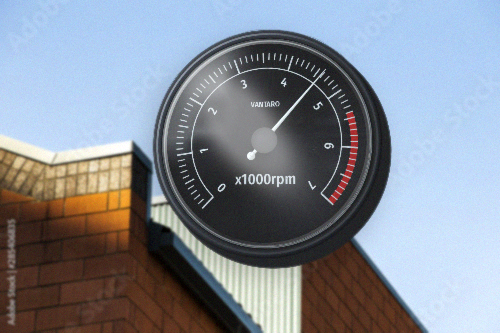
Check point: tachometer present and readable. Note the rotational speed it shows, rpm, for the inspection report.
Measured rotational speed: 4600 rpm
